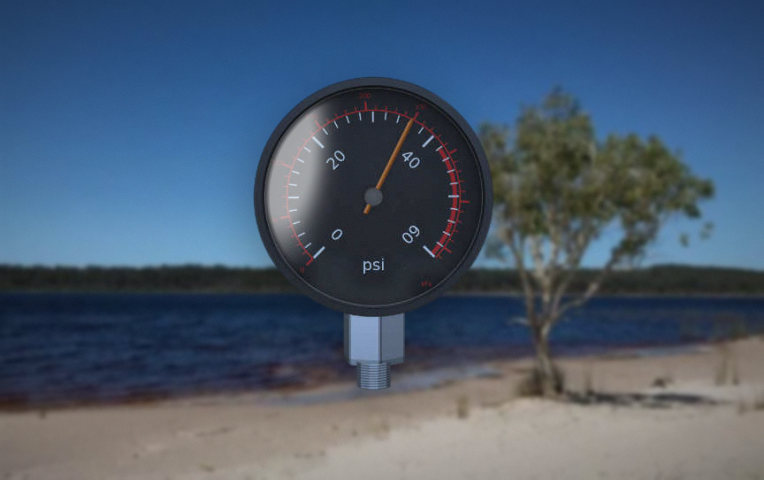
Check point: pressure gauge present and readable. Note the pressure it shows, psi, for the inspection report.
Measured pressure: 36 psi
